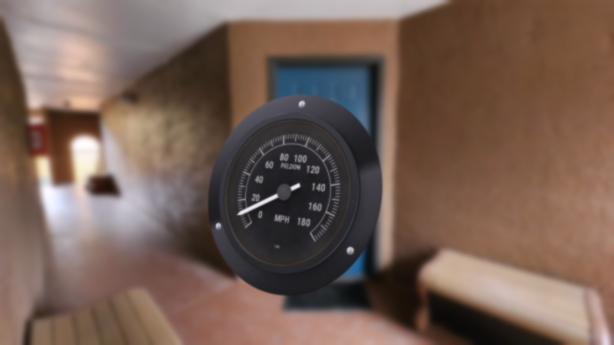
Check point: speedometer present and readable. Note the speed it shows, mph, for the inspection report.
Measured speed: 10 mph
